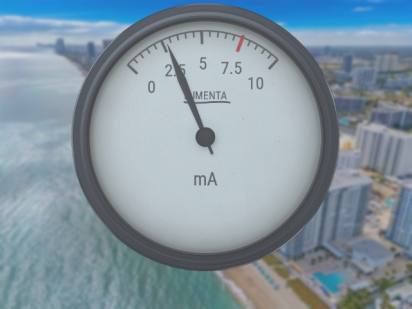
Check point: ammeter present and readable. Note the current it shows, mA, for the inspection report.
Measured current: 2.75 mA
